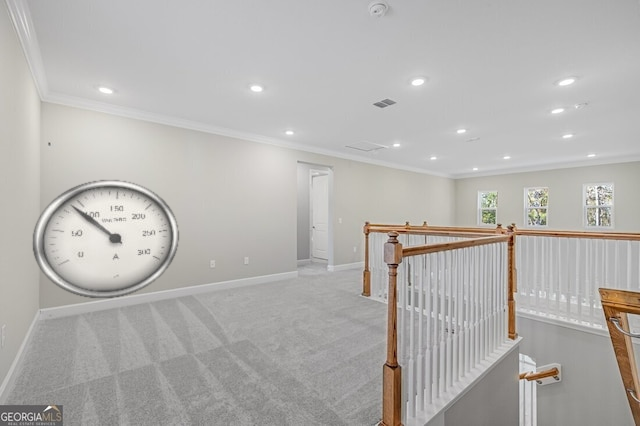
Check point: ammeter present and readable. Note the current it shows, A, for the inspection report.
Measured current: 90 A
